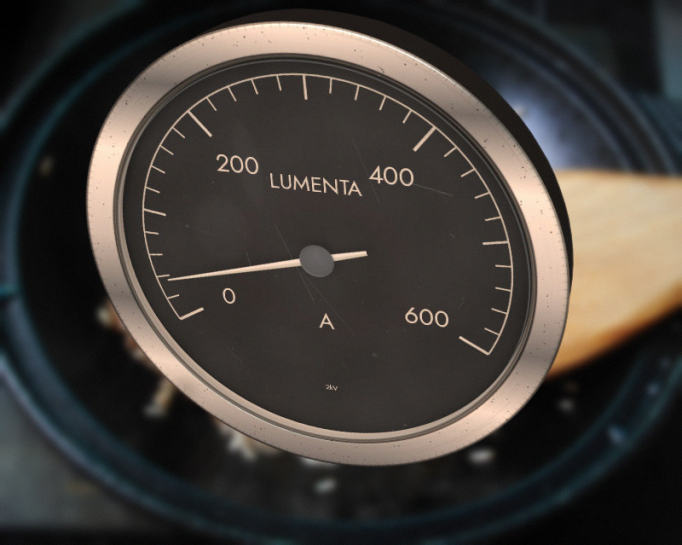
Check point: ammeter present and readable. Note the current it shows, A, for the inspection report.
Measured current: 40 A
